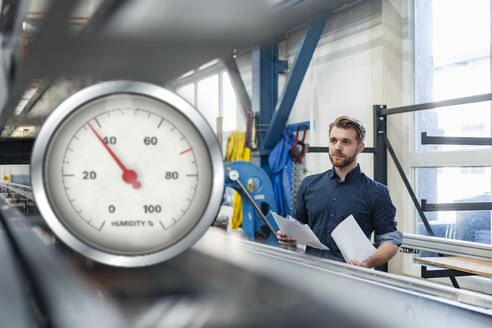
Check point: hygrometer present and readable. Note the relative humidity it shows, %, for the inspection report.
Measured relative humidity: 38 %
